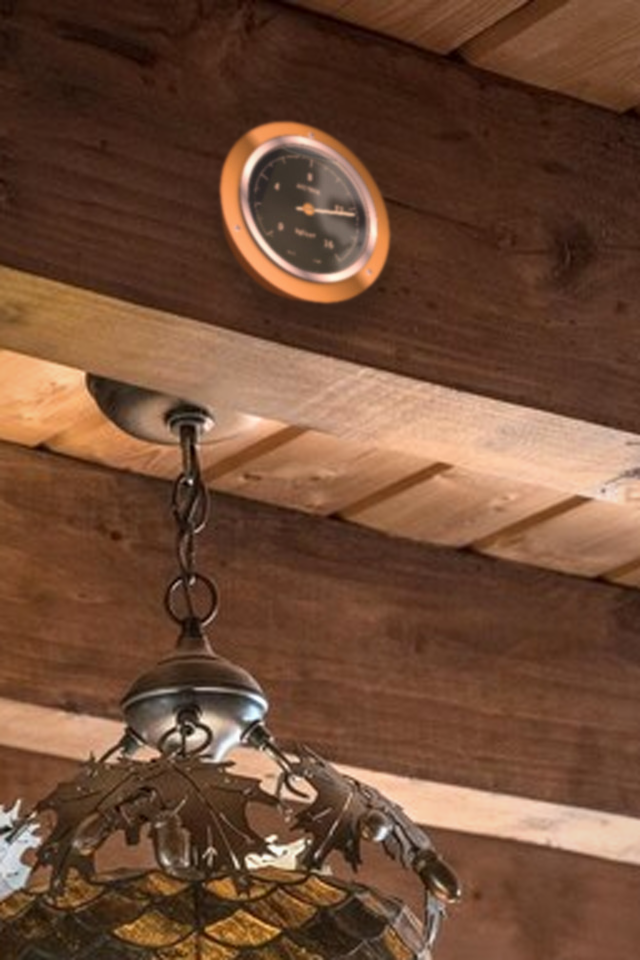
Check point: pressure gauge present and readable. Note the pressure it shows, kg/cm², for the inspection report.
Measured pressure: 12.5 kg/cm²
